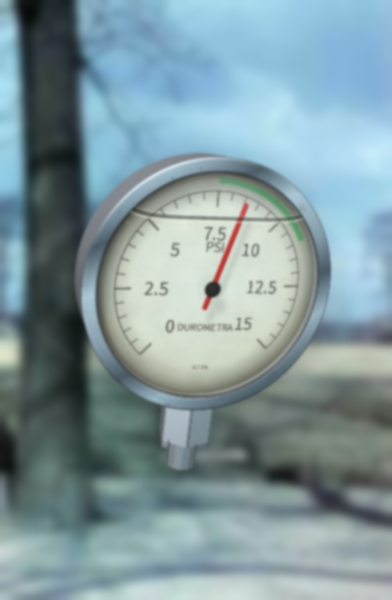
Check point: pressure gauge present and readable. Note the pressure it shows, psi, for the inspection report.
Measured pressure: 8.5 psi
